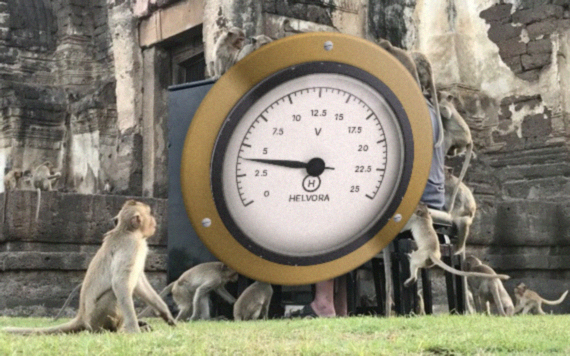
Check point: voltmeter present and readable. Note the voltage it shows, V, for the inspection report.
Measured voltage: 4 V
